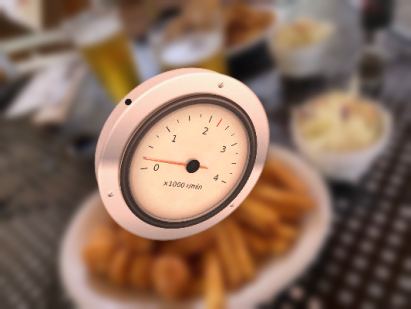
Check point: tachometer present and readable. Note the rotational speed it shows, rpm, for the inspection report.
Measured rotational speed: 250 rpm
